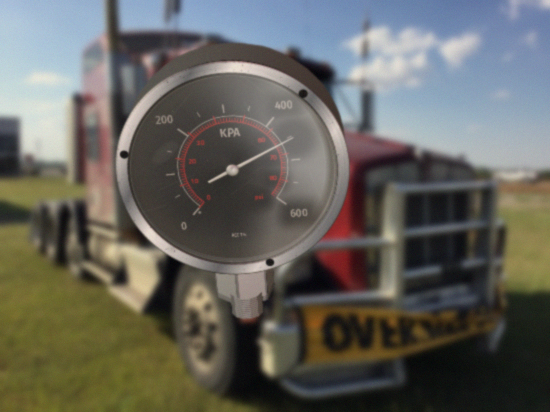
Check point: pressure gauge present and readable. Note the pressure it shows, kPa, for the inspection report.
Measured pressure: 450 kPa
